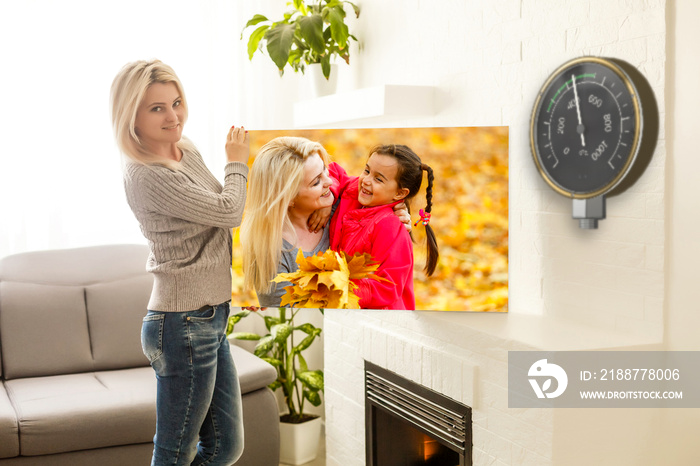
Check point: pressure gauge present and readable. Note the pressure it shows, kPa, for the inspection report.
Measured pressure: 450 kPa
